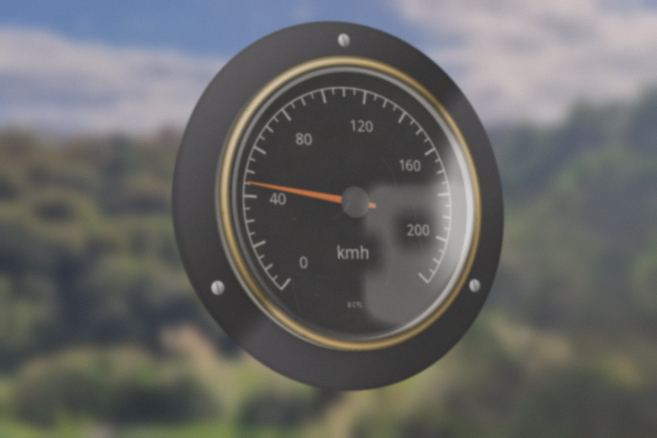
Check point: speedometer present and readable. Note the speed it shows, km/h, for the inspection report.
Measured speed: 45 km/h
